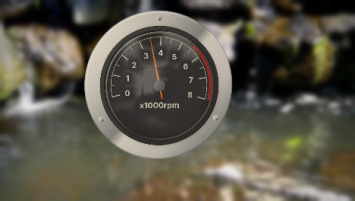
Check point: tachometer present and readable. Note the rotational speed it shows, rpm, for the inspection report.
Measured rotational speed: 3500 rpm
